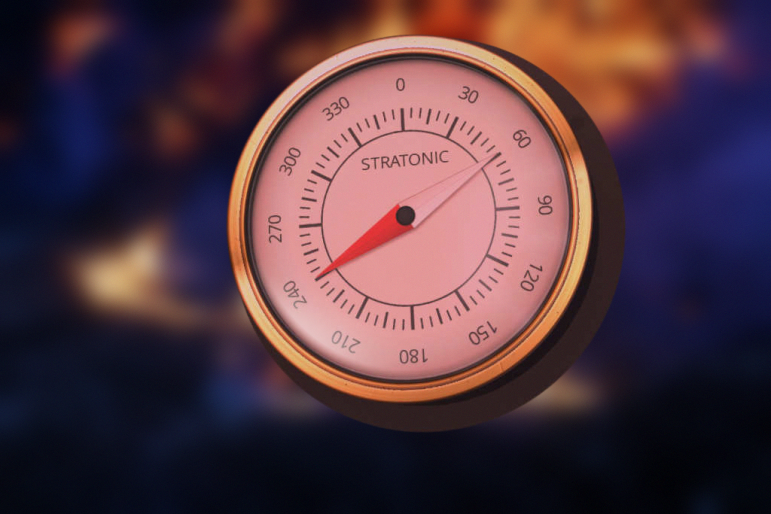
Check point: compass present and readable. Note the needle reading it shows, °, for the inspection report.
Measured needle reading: 240 °
